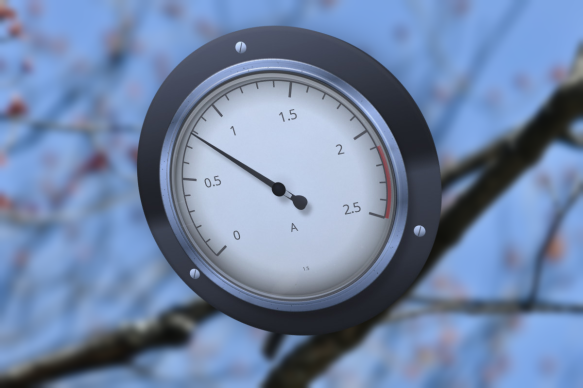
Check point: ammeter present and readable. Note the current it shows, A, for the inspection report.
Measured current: 0.8 A
